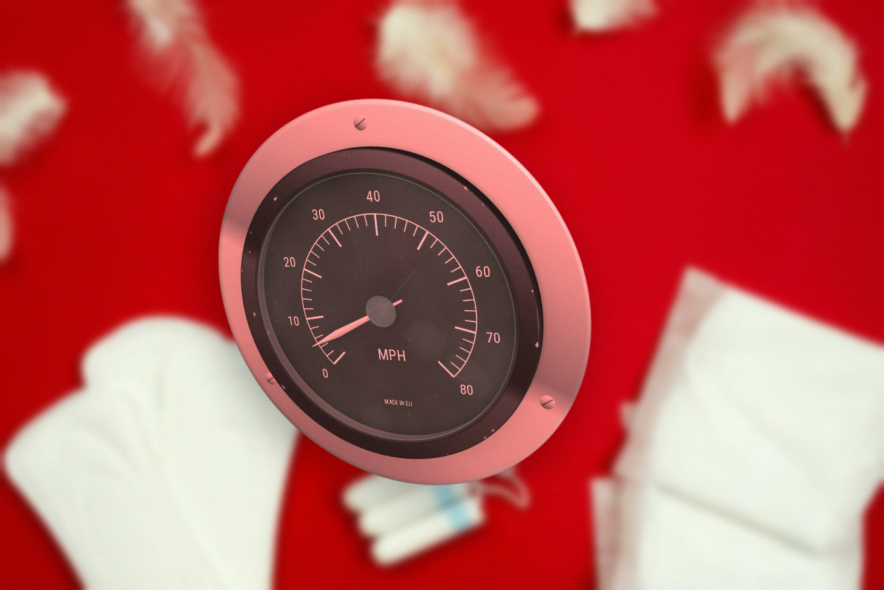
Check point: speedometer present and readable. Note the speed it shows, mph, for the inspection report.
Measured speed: 5 mph
